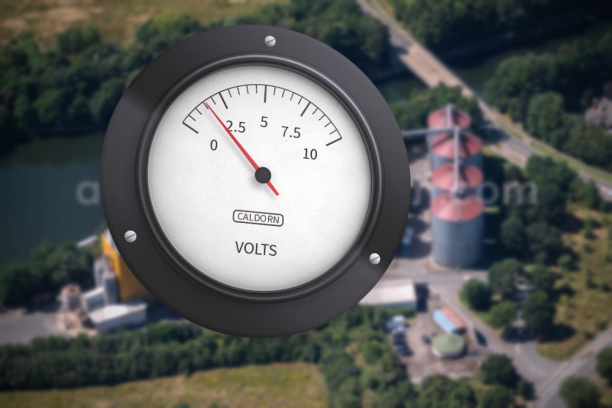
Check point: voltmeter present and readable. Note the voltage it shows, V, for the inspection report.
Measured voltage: 1.5 V
